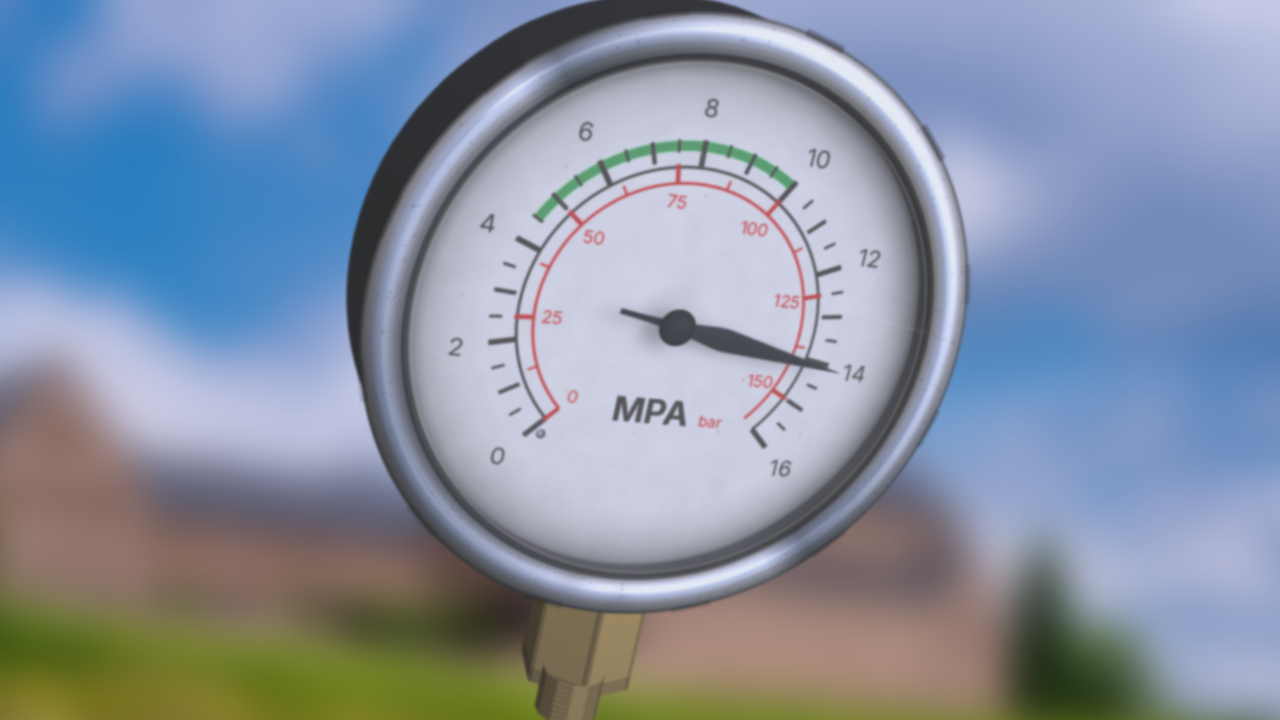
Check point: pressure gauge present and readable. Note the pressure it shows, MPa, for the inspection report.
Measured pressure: 14 MPa
